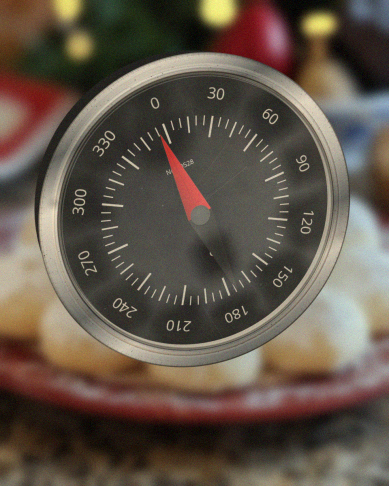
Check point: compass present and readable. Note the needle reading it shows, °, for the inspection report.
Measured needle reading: 355 °
